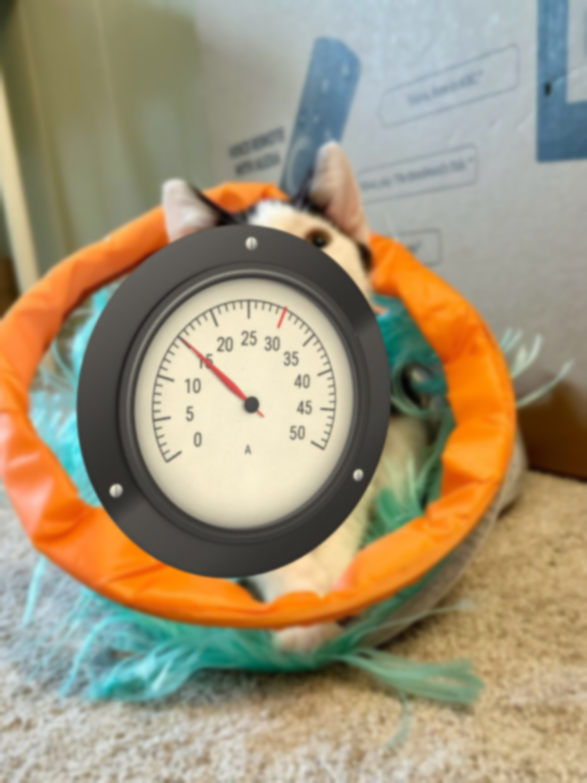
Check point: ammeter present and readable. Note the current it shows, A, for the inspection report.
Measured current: 15 A
